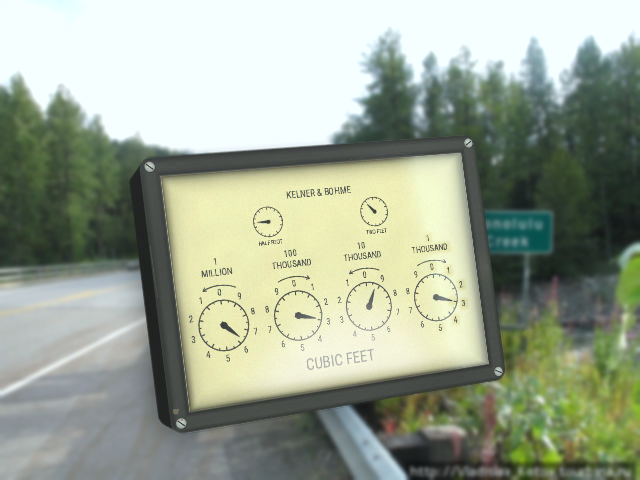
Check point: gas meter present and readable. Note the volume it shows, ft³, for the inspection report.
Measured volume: 629300 ft³
